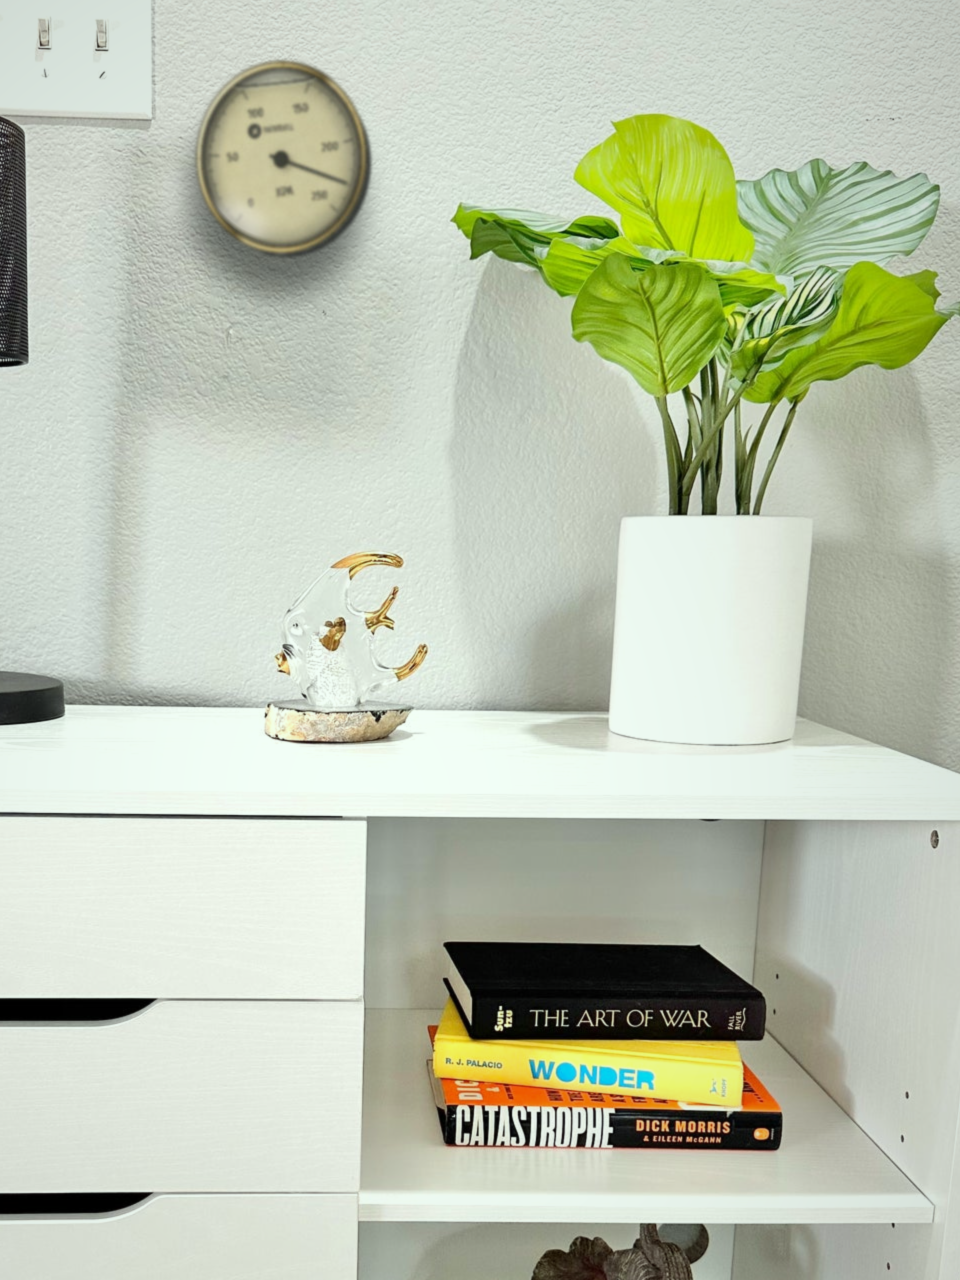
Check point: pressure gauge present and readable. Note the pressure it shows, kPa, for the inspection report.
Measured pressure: 230 kPa
